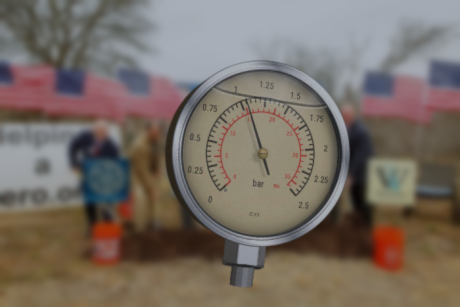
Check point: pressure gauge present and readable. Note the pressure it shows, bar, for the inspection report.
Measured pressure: 1.05 bar
